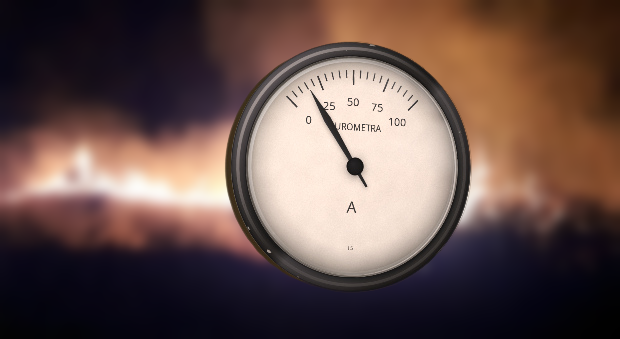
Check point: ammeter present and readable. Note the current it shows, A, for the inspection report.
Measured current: 15 A
